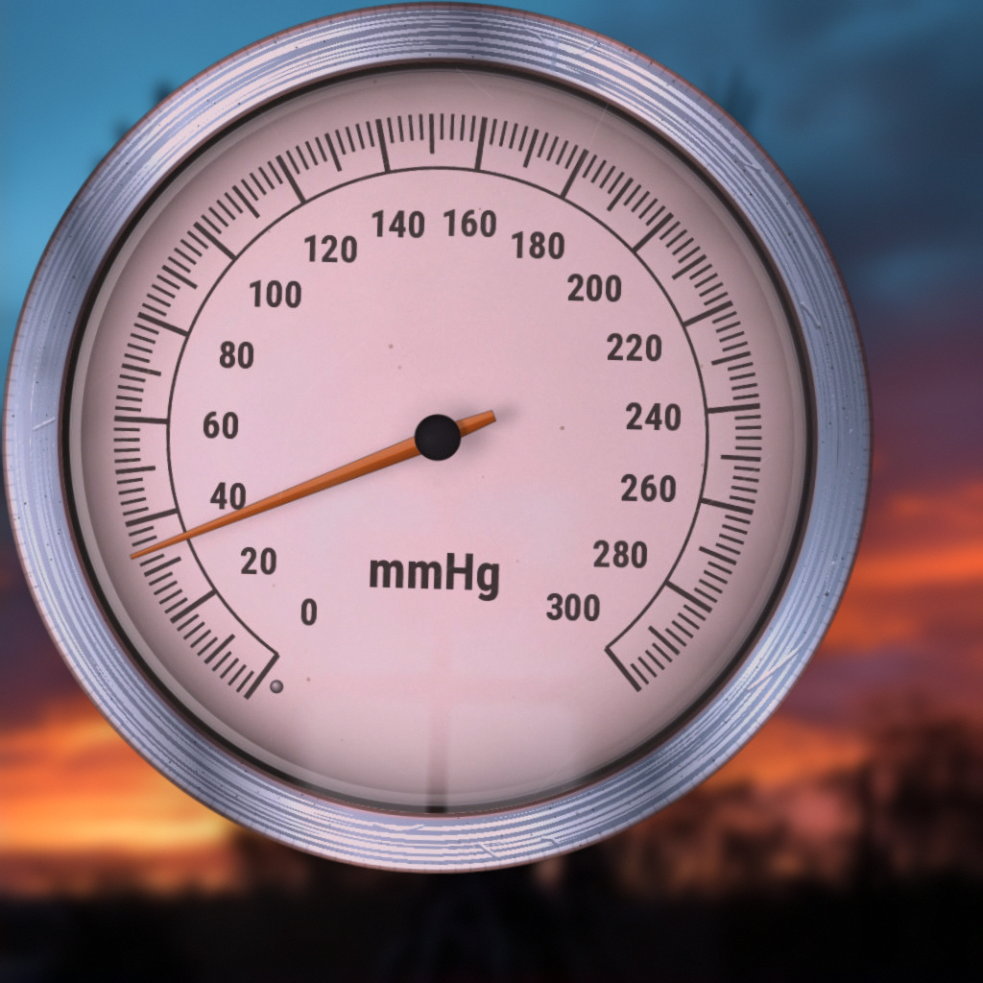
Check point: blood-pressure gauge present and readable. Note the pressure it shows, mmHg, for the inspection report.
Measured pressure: 34 mmHg
